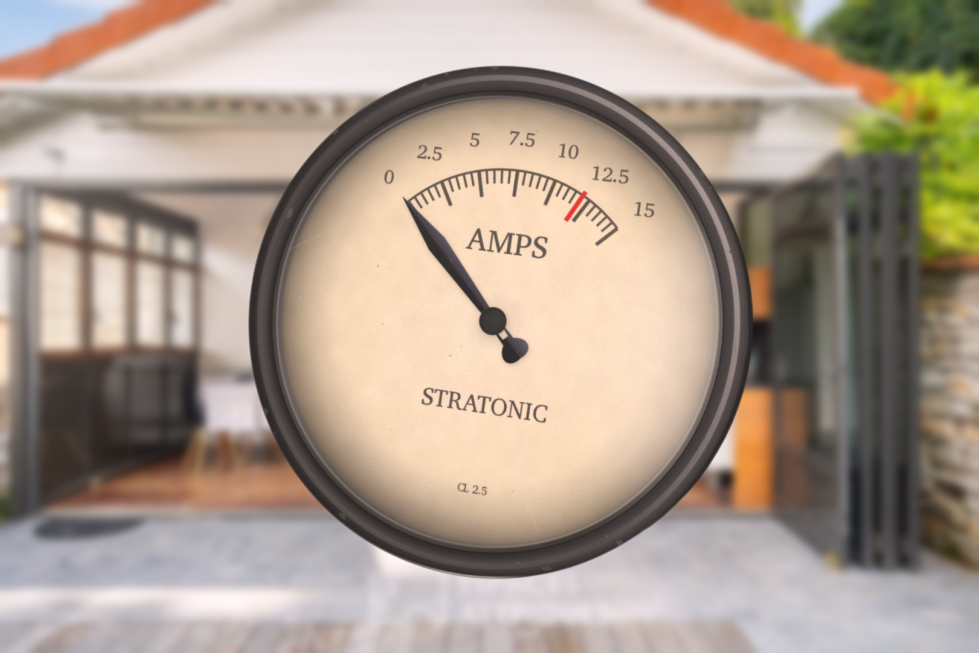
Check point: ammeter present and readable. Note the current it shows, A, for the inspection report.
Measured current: 0 A
